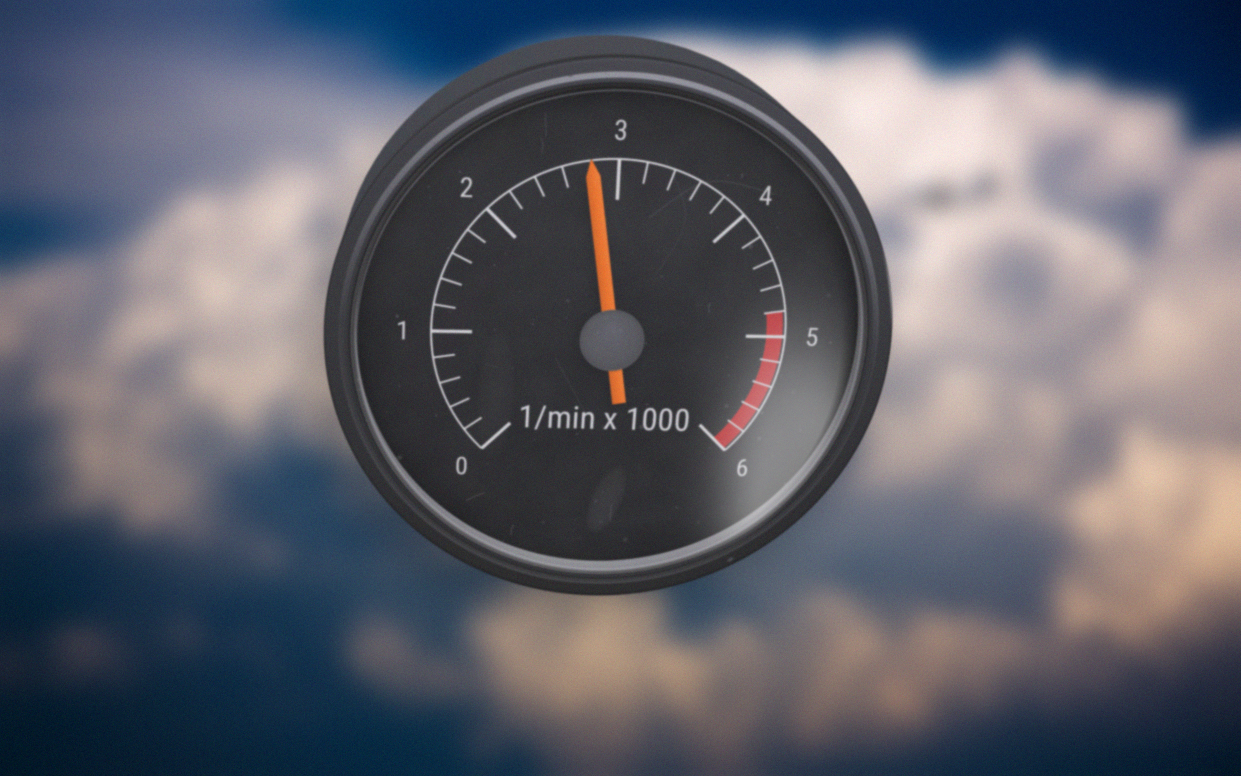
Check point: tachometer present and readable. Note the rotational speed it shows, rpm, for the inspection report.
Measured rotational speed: 2800 rpm
